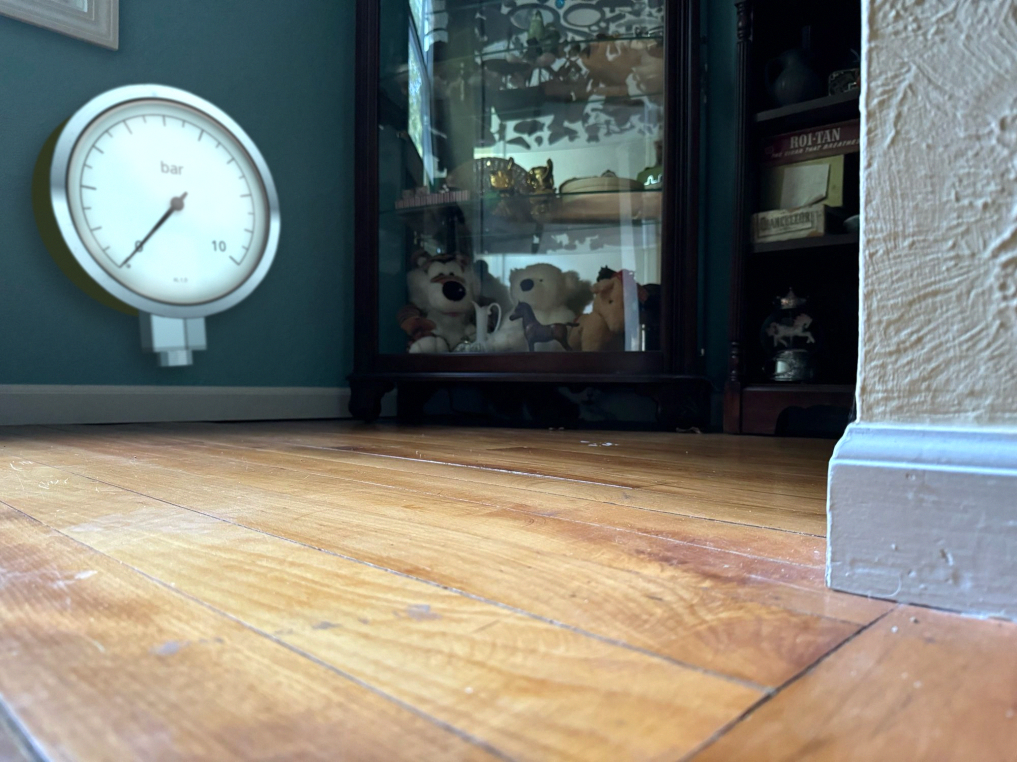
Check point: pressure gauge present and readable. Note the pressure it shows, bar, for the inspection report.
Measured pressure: 0 bar
